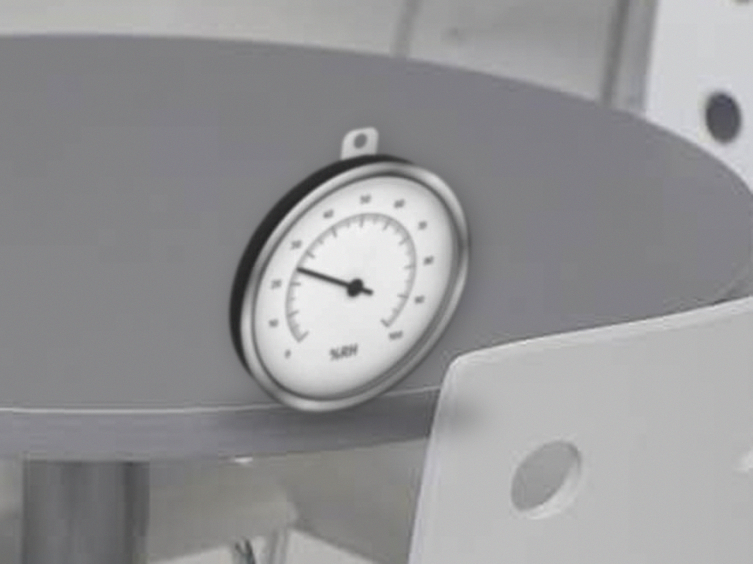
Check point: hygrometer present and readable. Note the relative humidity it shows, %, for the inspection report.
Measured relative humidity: 25 %
